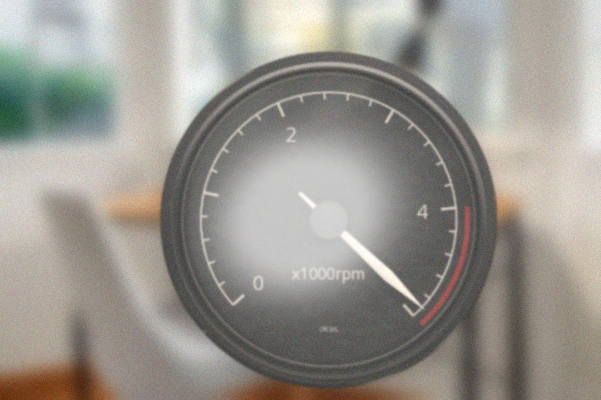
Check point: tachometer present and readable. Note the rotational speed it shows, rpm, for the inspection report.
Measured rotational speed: 4900 rpm
